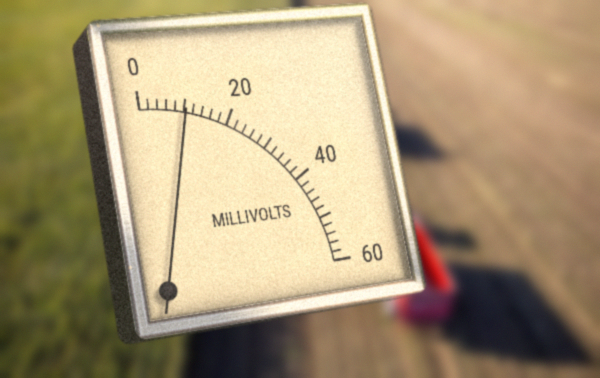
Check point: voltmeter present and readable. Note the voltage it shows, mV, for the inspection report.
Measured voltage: 10 mV
